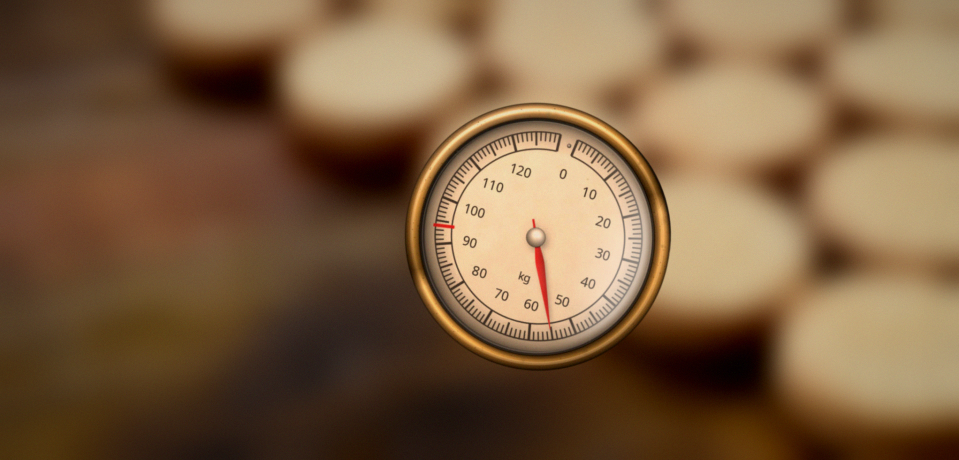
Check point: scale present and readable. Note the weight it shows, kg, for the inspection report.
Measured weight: 55 kg
